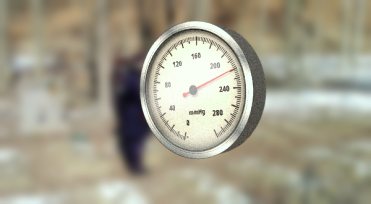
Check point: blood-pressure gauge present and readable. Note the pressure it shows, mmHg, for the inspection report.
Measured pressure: 220 mmHg
